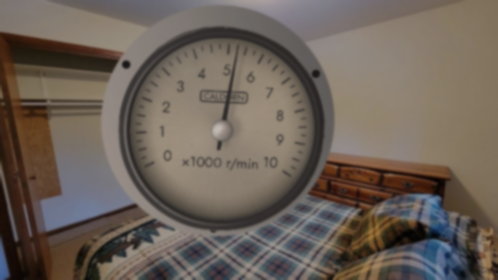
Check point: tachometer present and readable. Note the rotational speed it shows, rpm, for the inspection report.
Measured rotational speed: 5250 rpm
